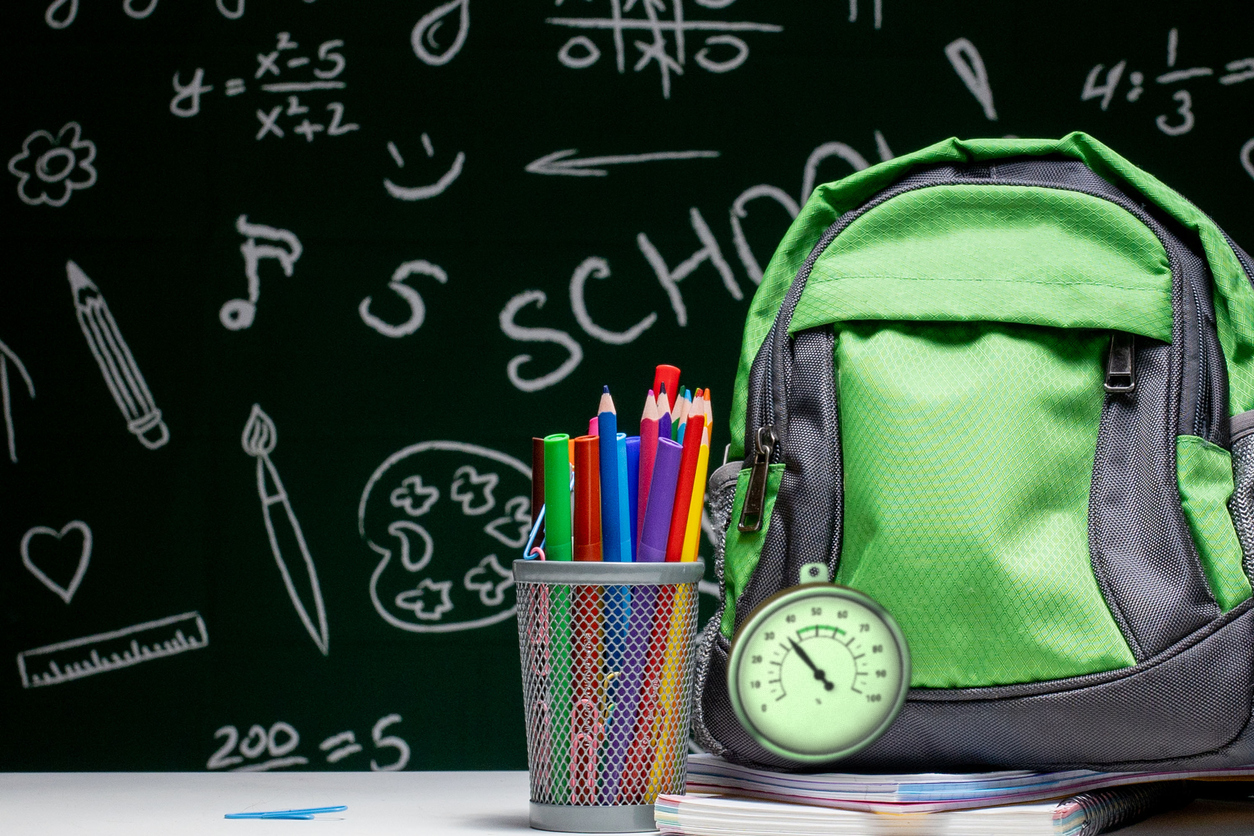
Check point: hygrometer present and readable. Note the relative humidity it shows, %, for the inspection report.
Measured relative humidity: 35 %
